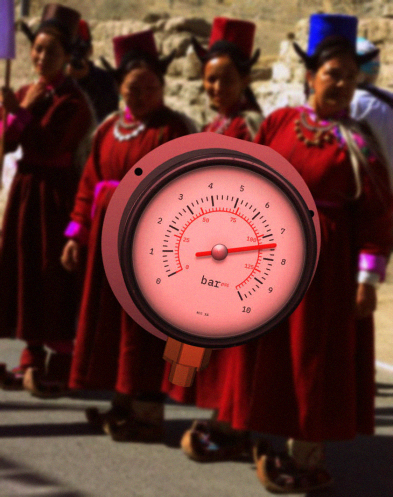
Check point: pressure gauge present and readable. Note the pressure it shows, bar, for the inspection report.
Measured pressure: 7.4 bar
